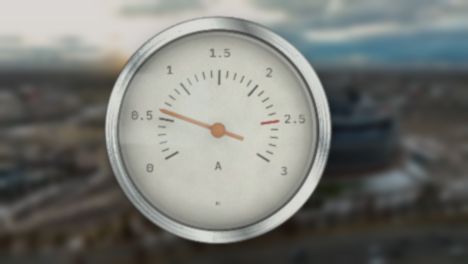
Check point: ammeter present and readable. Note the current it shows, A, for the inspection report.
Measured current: 0.6 A
